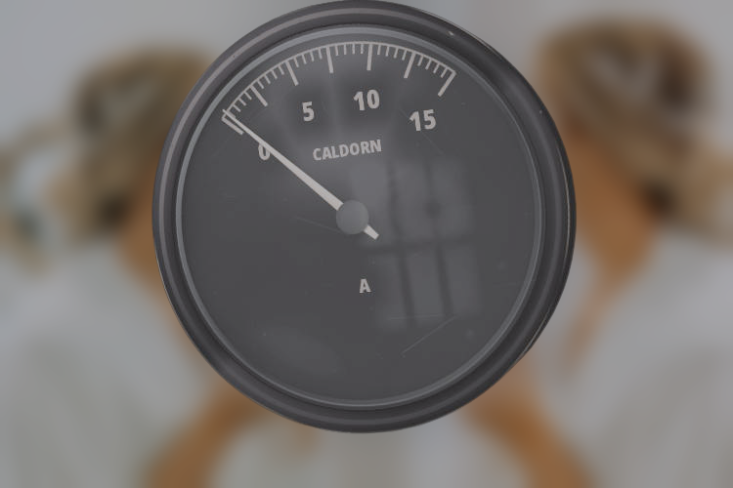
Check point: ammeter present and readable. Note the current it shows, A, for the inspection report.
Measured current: 0.5 A
